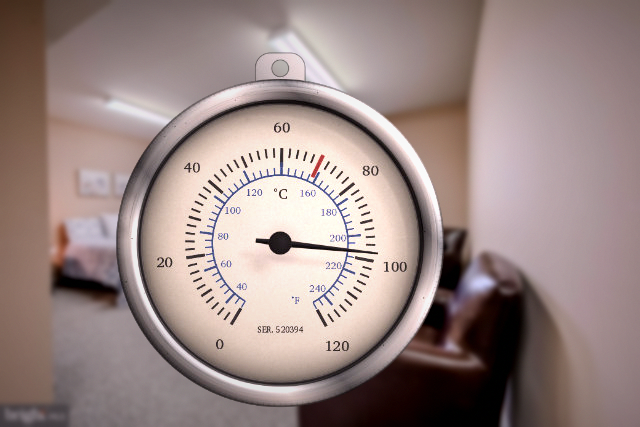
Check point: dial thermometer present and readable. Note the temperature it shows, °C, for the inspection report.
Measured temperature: 98 °C
